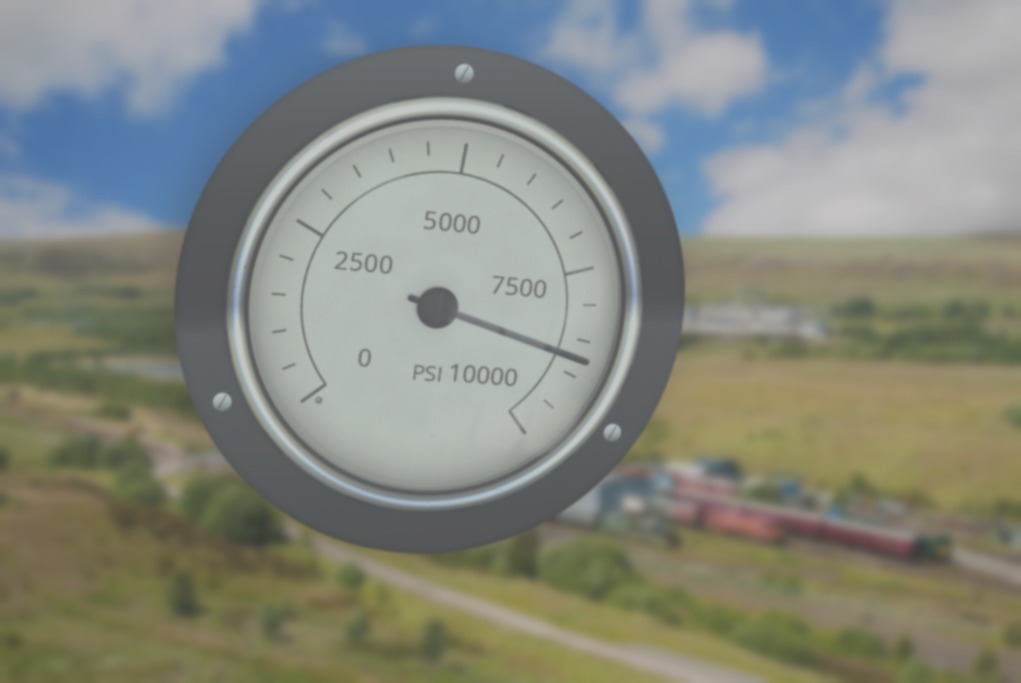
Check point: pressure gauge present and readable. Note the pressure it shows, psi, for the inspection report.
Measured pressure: 8750 psi
